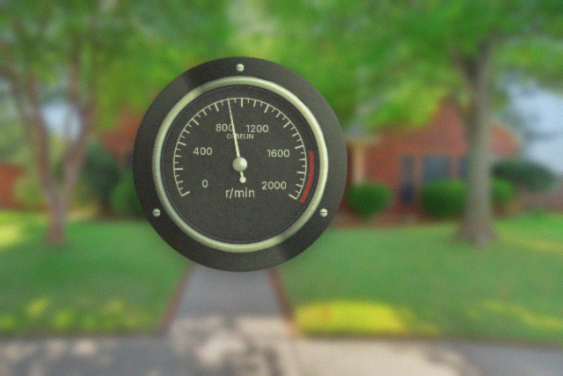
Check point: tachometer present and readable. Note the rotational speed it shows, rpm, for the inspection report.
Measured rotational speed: 900 rpm
